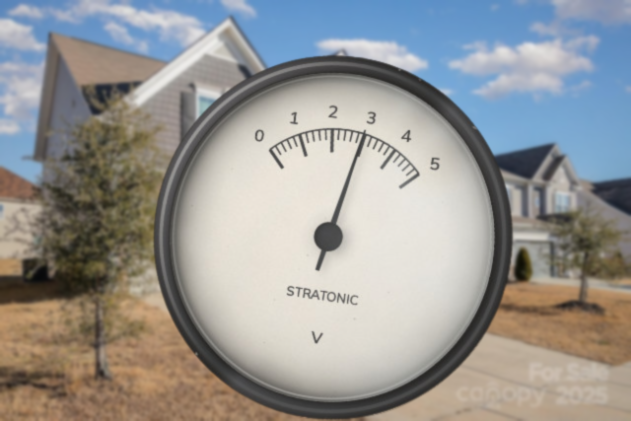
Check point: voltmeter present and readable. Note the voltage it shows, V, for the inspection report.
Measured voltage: 3 V
